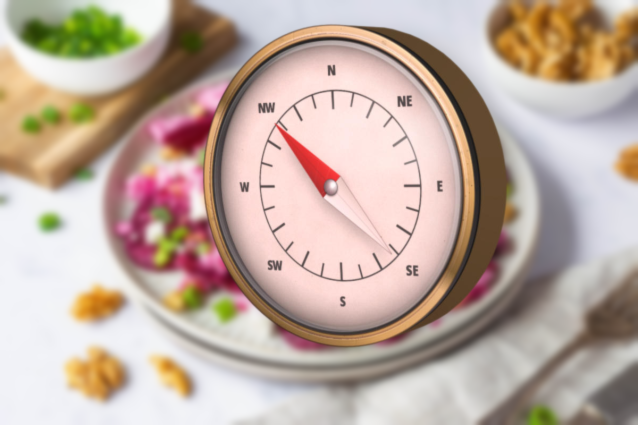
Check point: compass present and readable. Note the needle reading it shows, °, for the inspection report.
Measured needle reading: 315 °
